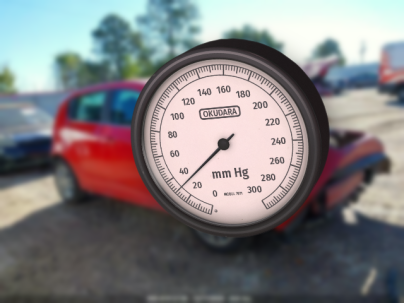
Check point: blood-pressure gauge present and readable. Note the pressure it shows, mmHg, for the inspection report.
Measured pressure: 30 mmHg
